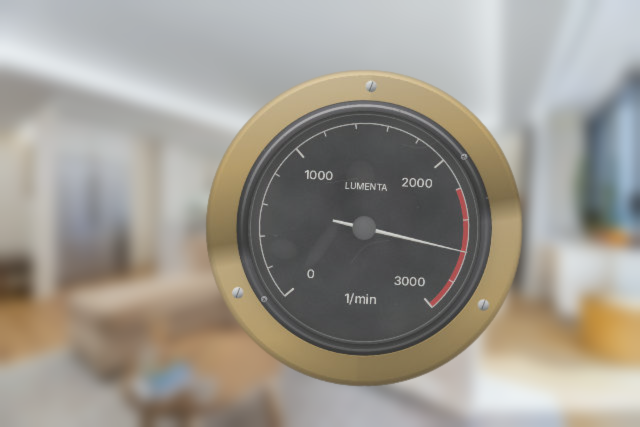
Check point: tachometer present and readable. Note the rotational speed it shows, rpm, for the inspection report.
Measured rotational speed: 2600 rpm
